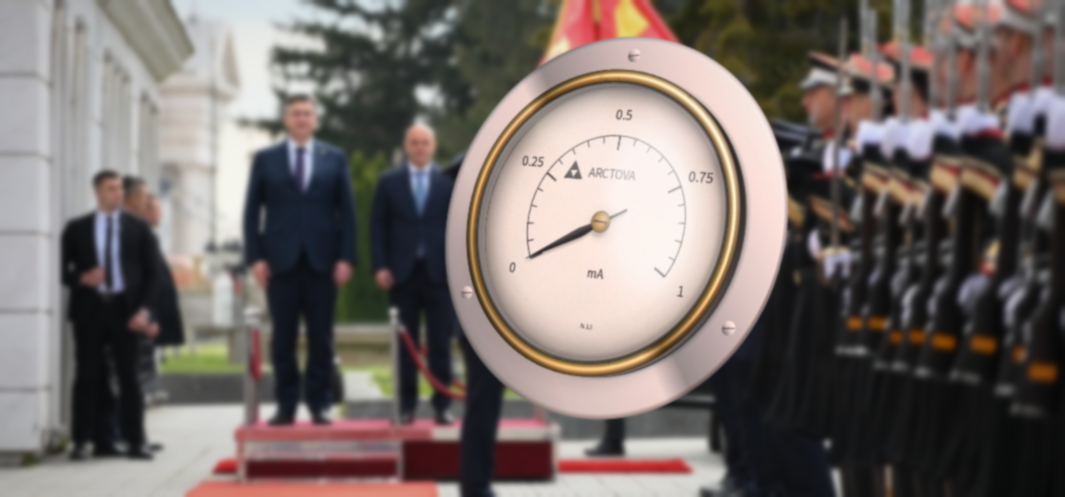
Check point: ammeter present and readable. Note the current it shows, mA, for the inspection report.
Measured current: 0 mA
